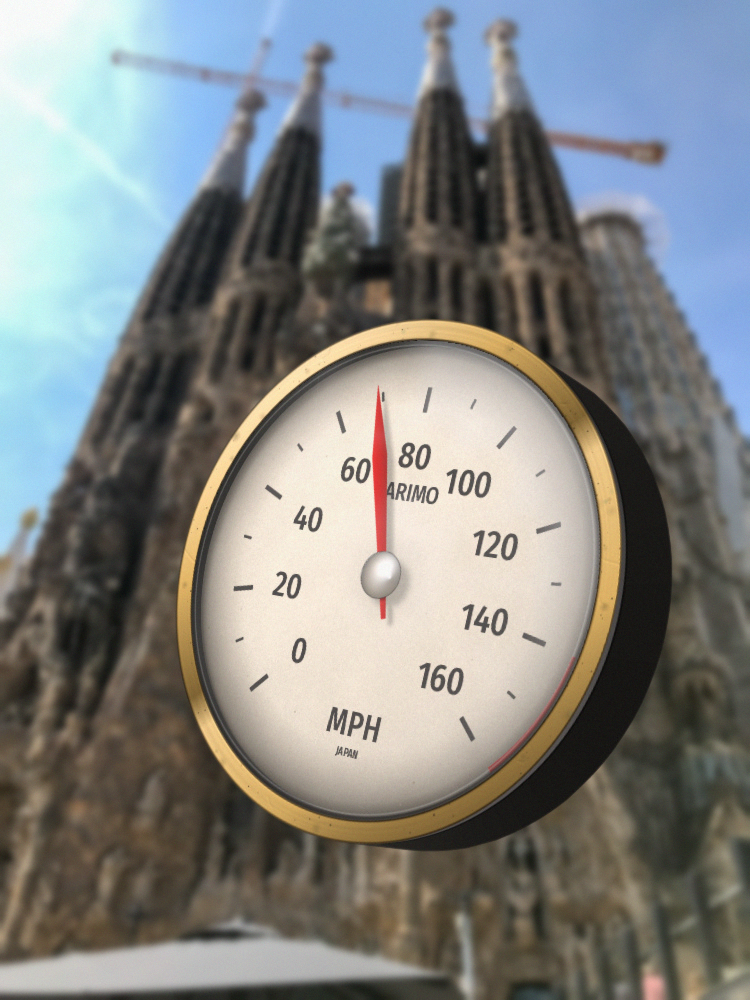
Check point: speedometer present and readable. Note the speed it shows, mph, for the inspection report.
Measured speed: 70 mph
